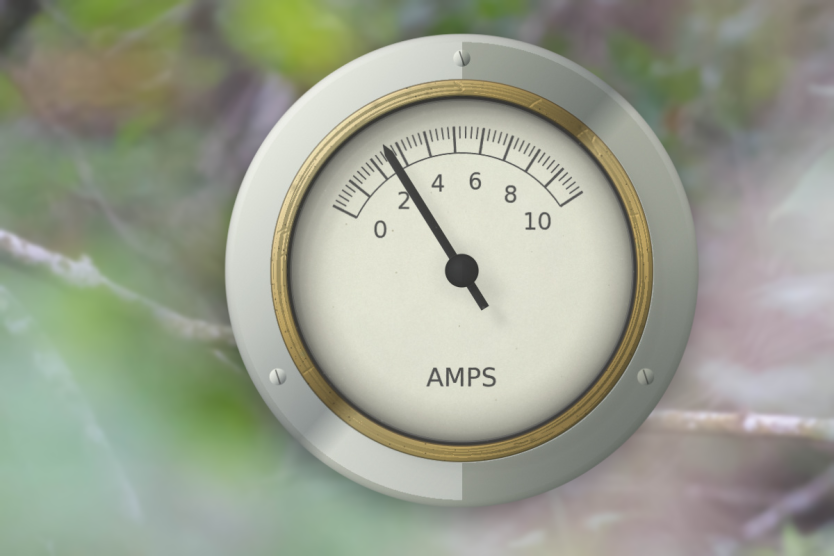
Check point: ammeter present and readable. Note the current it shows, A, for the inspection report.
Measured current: 2.6 A
